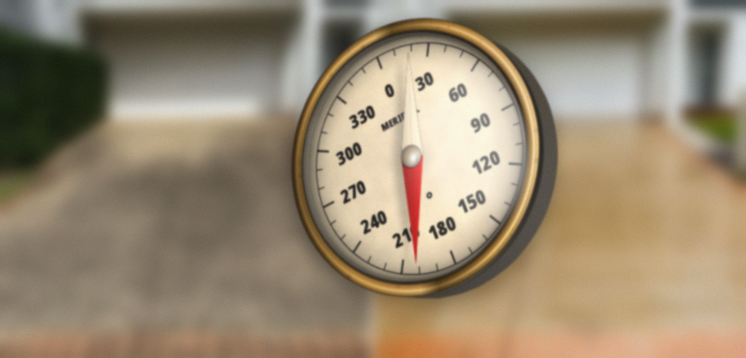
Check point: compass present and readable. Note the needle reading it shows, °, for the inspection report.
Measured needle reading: 200 °
